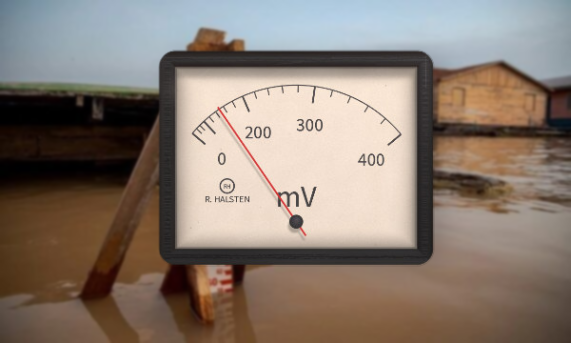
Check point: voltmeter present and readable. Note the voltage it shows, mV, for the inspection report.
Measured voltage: 150 mV
